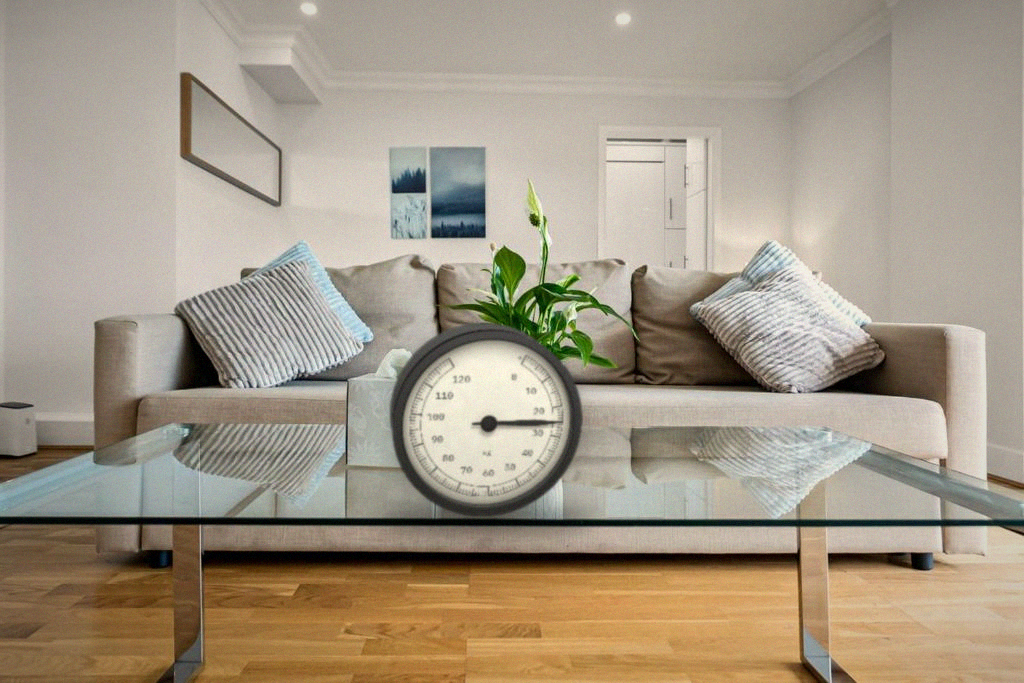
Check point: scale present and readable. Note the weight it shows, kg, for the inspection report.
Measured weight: 25 kg
